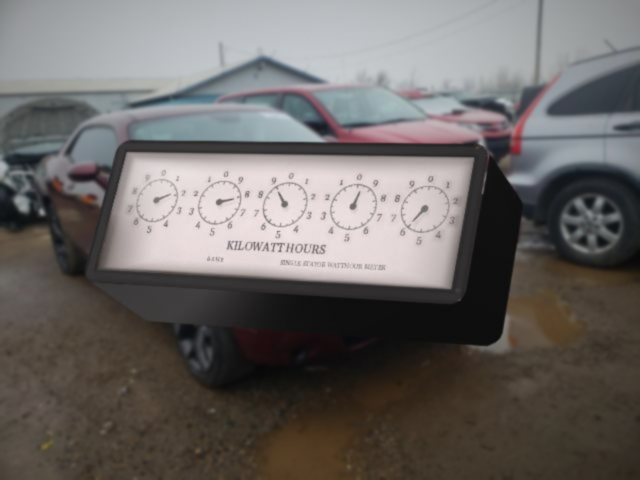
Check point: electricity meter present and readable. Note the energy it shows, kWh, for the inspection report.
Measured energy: 17896 kWh
